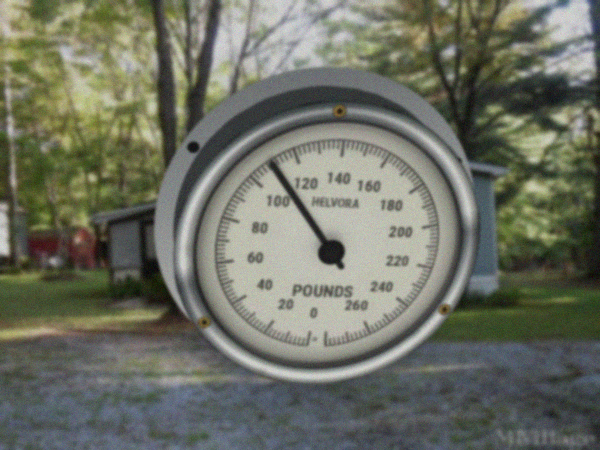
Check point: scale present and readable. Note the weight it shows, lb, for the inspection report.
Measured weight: 110 lb
